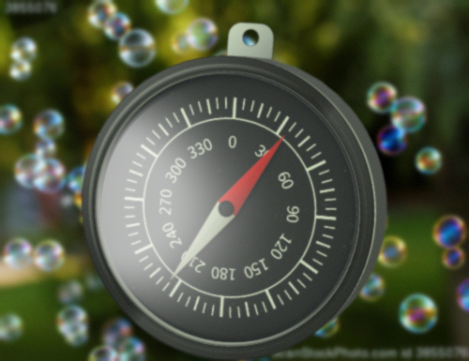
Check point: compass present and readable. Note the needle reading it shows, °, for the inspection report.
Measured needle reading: 35 °
